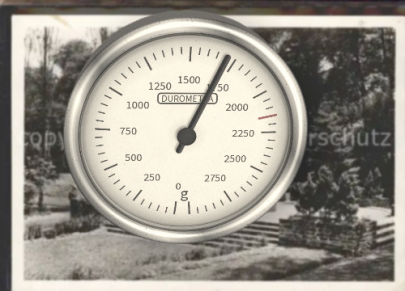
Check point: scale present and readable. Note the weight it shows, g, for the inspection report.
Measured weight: 1700 g
